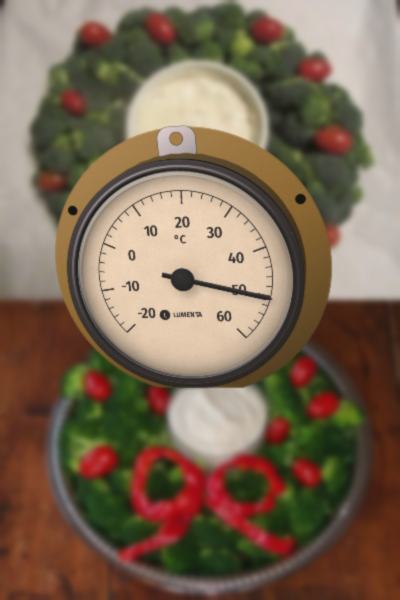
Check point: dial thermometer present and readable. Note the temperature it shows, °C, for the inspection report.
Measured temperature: 50 °C
